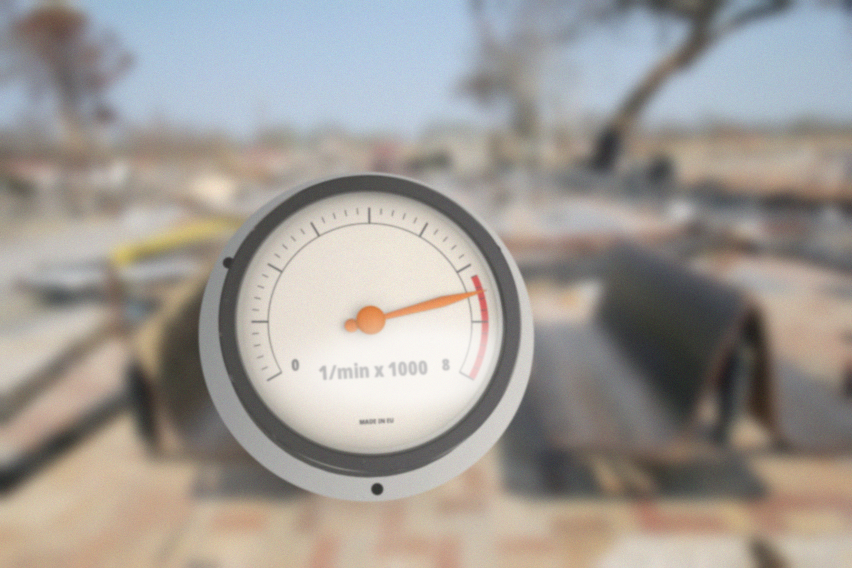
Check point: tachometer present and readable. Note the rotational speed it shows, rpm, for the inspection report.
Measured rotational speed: 6500 rpm
